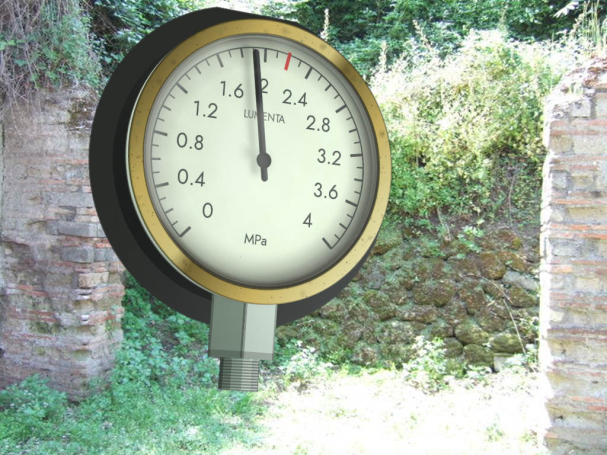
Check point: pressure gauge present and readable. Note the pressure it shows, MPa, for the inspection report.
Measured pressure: 1.9 MPa
